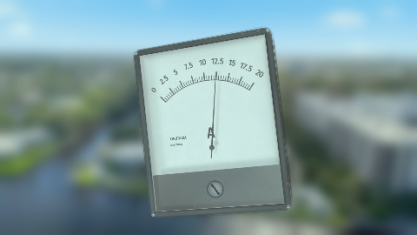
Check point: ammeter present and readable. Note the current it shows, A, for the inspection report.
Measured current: 12.5 A
